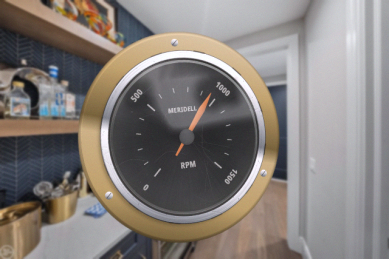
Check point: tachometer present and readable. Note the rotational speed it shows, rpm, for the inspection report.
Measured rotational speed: 950 rpm
